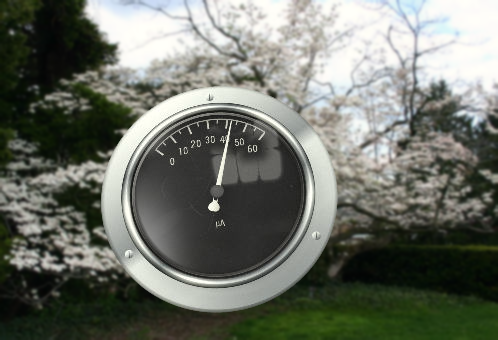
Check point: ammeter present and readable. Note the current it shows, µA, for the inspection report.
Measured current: 42.5 µA
